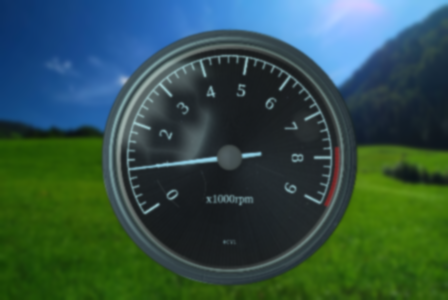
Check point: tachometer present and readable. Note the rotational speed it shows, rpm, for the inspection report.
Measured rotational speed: 1000 rpm
